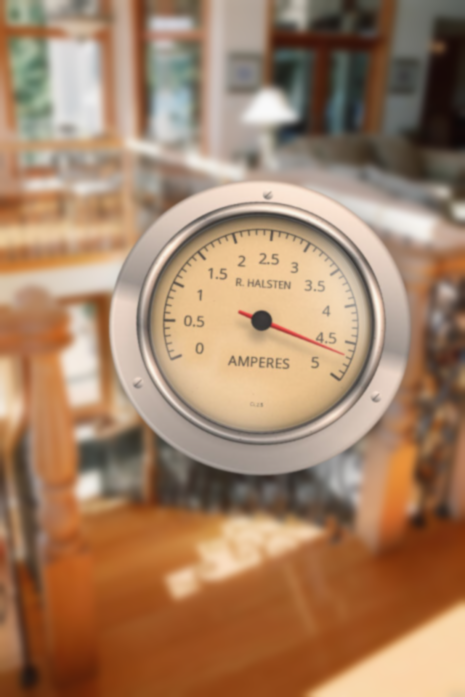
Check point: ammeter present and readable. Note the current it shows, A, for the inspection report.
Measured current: 4.7 A
